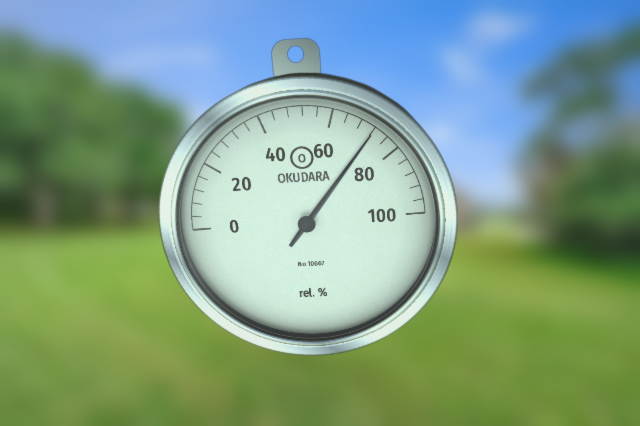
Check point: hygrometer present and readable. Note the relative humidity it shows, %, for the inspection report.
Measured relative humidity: 72 %
